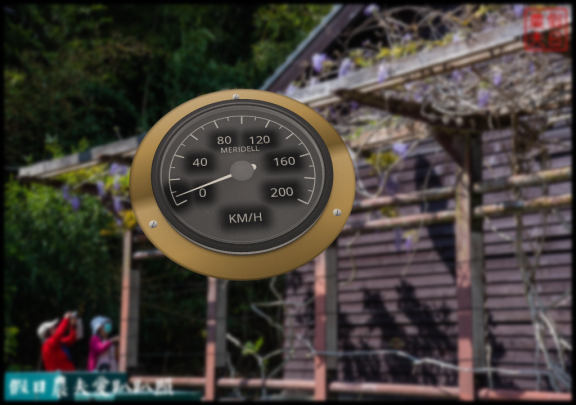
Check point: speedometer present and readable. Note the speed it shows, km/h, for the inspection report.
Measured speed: 5 km/h
